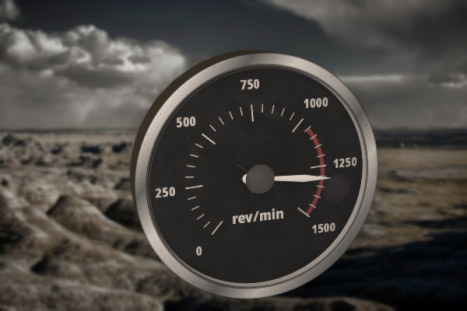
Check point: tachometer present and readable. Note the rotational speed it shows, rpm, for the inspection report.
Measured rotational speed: 1300 rpm
